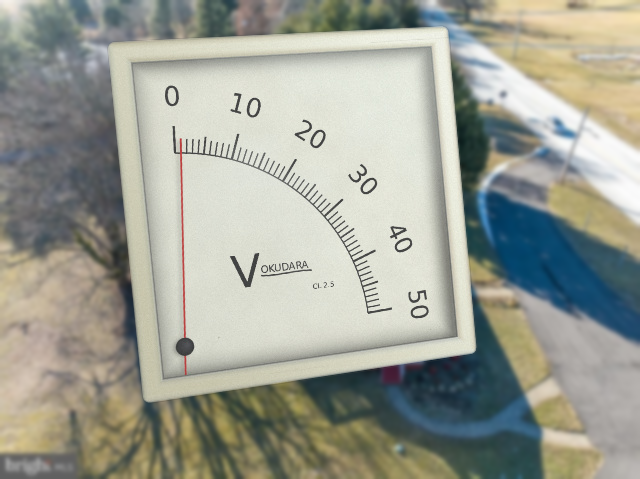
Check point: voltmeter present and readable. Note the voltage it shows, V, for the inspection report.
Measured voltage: 1 V
